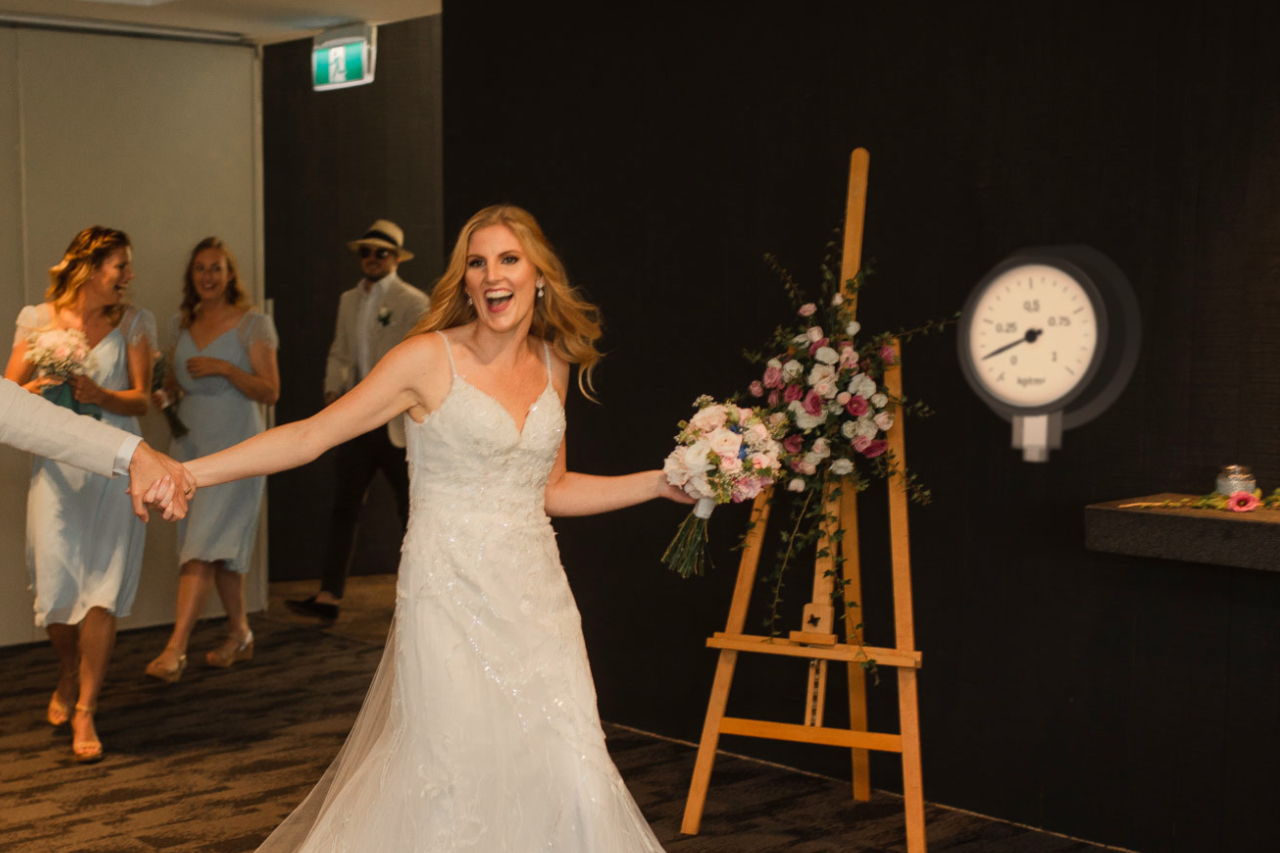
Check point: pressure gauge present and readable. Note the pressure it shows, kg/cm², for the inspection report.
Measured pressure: 0.1 kg/cm²
